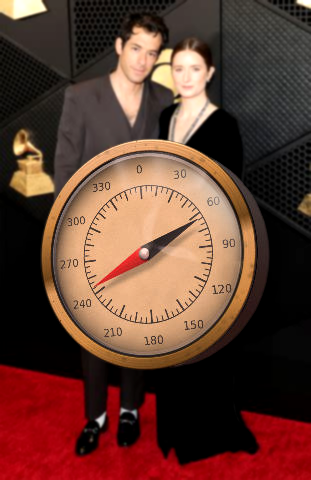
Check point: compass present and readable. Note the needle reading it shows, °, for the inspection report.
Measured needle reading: 245 °
